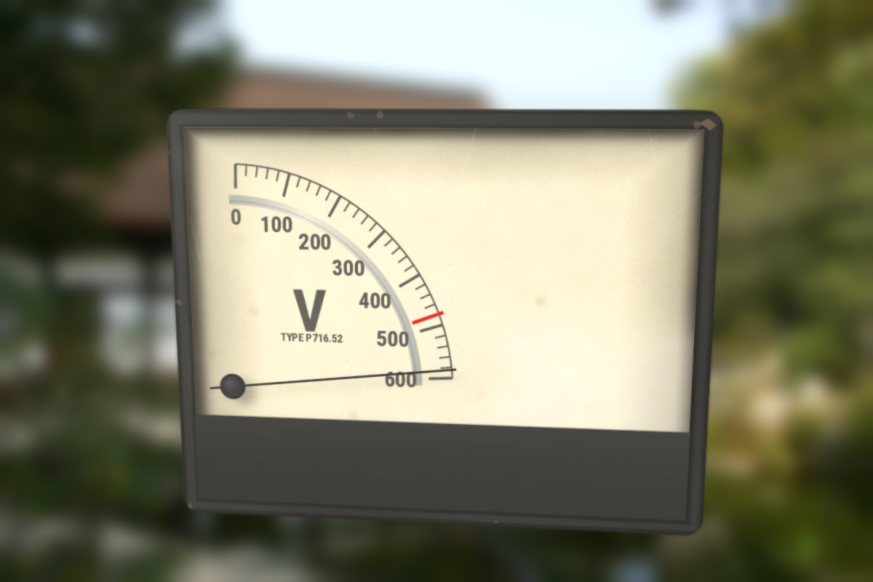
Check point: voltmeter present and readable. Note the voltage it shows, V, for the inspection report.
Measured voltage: 580 V
